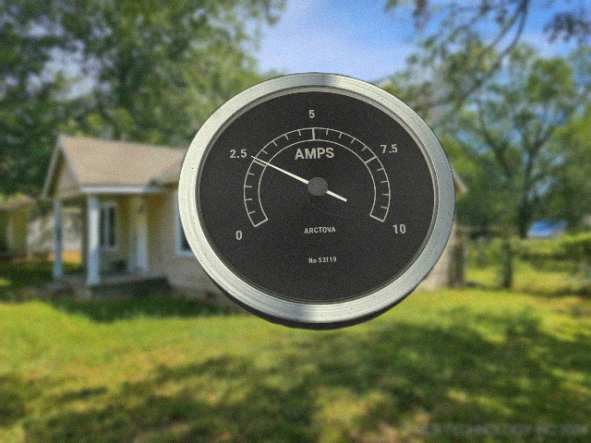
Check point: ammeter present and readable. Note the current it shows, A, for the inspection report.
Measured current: 2.5 A
